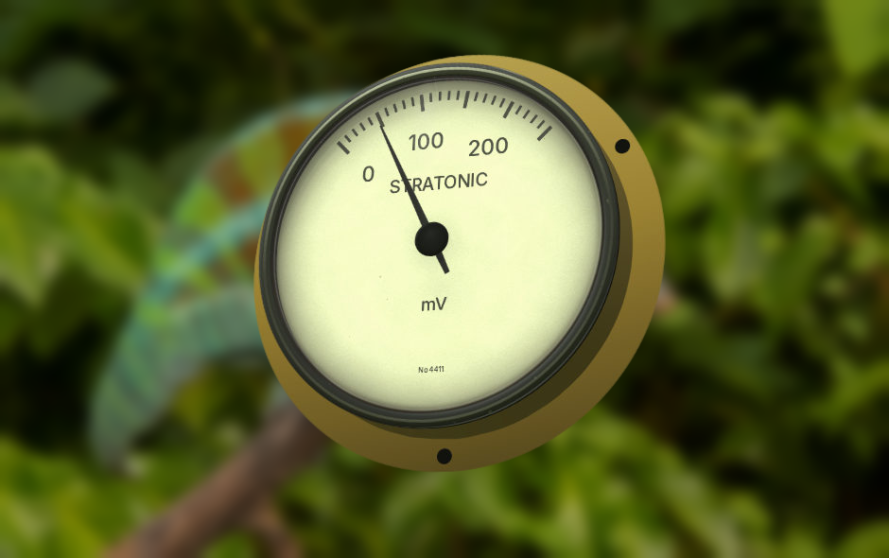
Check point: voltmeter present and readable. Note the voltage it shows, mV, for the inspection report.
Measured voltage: 50 mV
